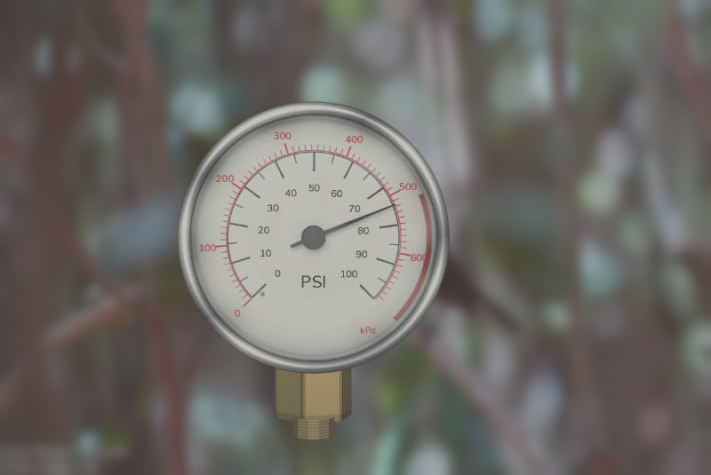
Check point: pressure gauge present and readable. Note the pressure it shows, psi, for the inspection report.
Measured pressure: 75 psi
